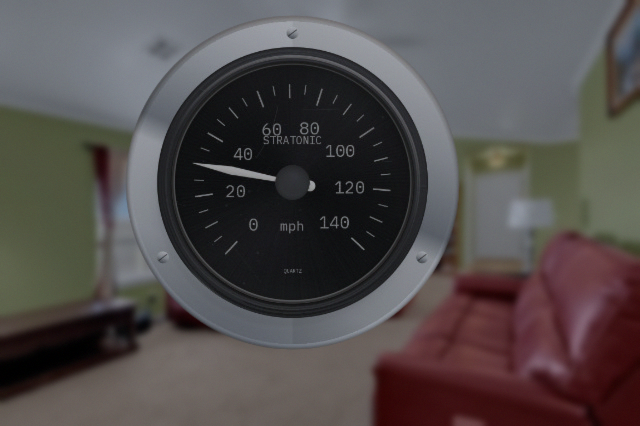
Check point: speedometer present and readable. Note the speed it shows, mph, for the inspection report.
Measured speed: 30 mph
